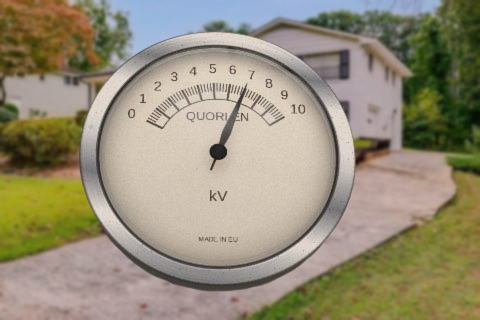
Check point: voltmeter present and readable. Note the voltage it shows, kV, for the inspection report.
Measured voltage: 7 kV
